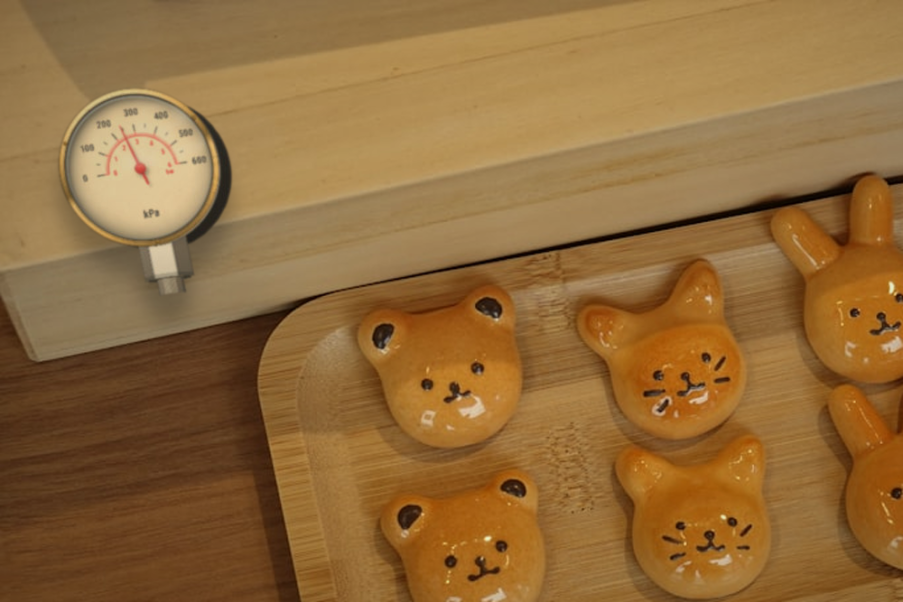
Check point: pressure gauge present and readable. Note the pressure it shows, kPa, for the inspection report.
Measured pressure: 250 kPa
